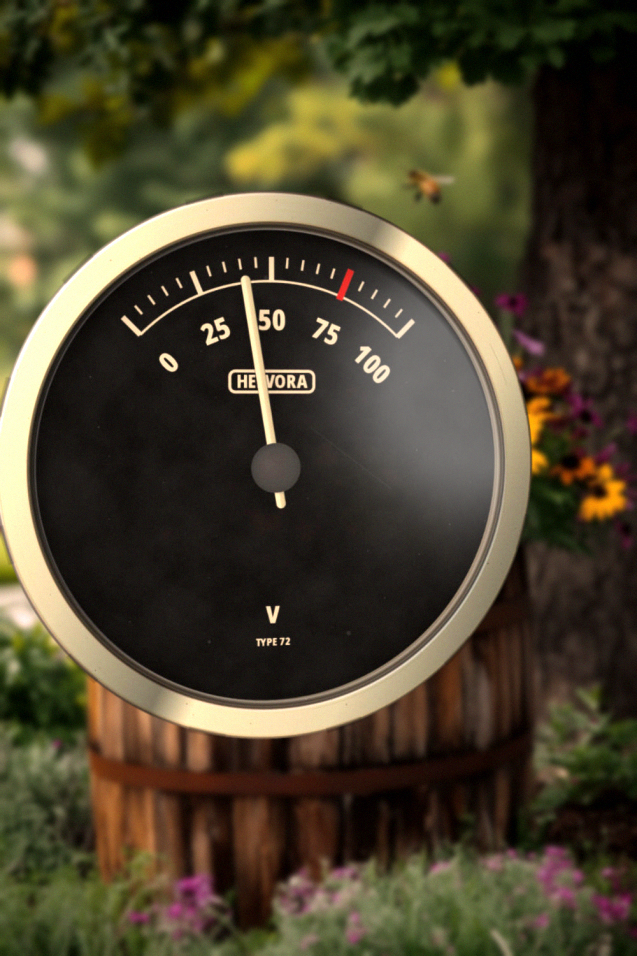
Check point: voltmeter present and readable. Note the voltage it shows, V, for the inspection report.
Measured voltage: 40 V
